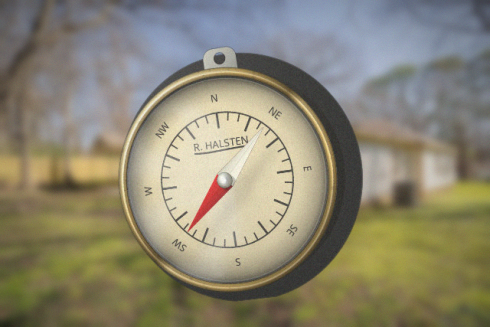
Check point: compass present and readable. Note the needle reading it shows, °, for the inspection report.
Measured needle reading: 225 °
